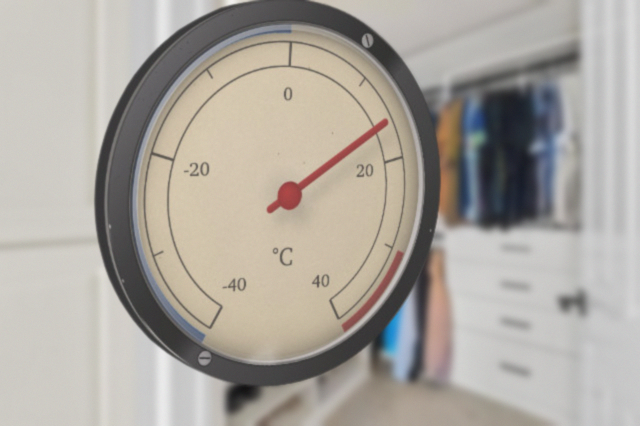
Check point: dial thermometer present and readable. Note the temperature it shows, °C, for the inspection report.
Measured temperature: 15 °C
